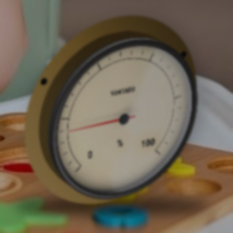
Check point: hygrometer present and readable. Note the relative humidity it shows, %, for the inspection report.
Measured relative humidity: 16 %
